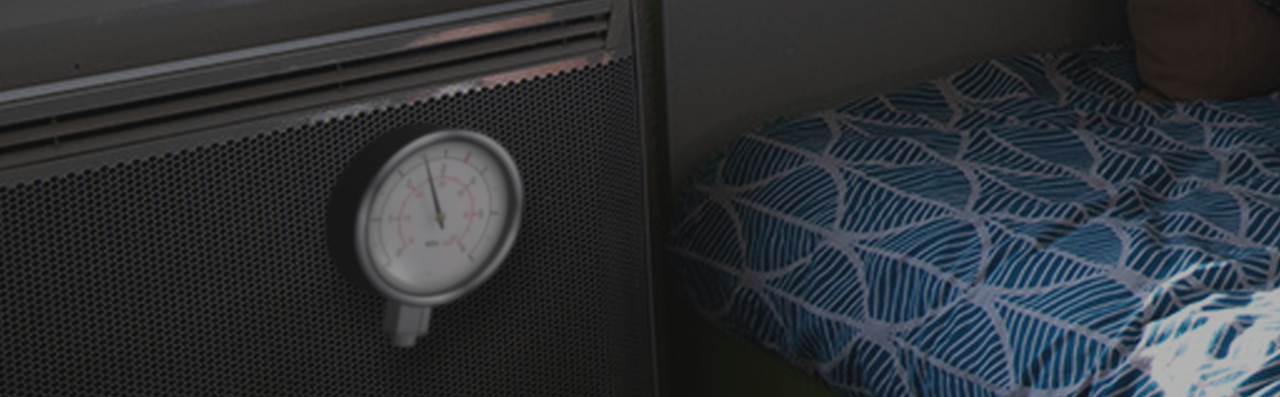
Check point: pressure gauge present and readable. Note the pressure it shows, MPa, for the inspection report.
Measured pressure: 2.5 MPa
